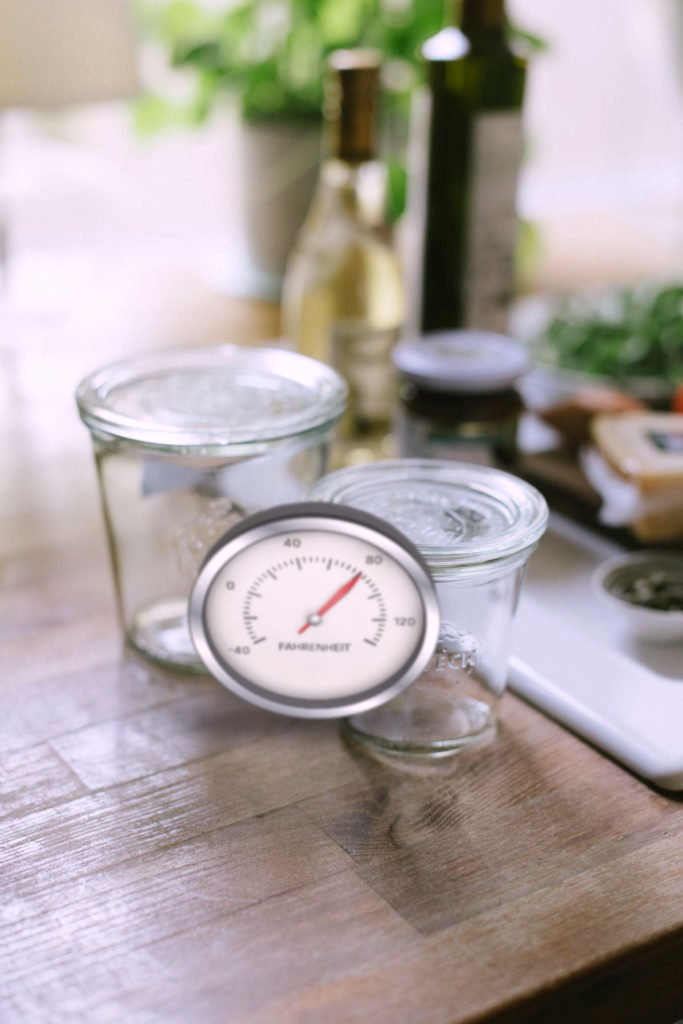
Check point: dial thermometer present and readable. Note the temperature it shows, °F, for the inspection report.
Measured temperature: 80 °F
